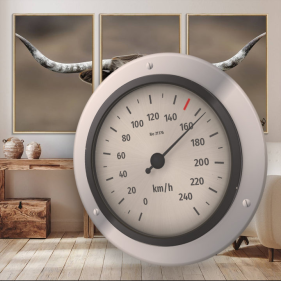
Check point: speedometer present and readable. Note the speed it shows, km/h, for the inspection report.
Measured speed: 165 km/h
